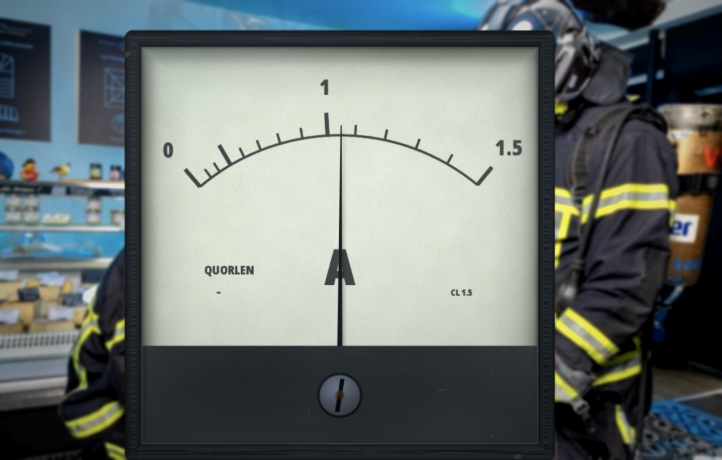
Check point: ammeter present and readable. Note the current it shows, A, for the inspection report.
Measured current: 1.05 A
